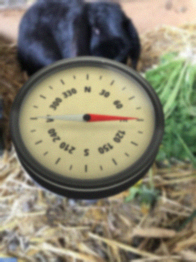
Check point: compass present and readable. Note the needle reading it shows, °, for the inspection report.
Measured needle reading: 90 °
